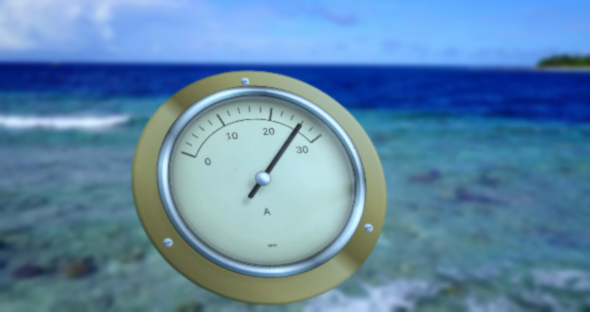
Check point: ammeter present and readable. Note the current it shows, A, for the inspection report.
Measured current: 26 A
